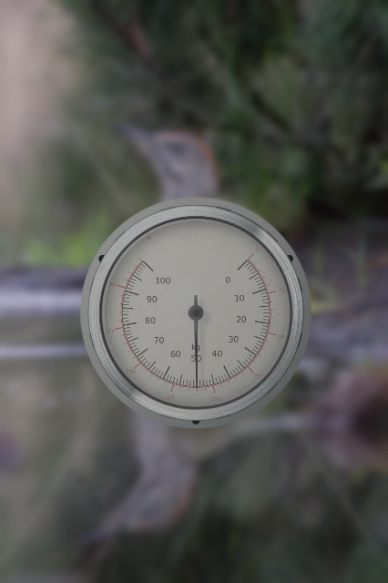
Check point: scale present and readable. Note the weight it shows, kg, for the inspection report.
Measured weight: 50 kg
